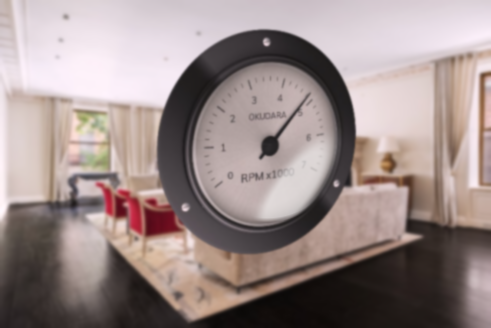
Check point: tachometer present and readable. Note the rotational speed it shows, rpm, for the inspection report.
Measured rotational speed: 4800 rpm
